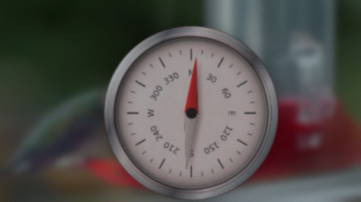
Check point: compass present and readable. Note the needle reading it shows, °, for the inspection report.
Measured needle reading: 5 °
